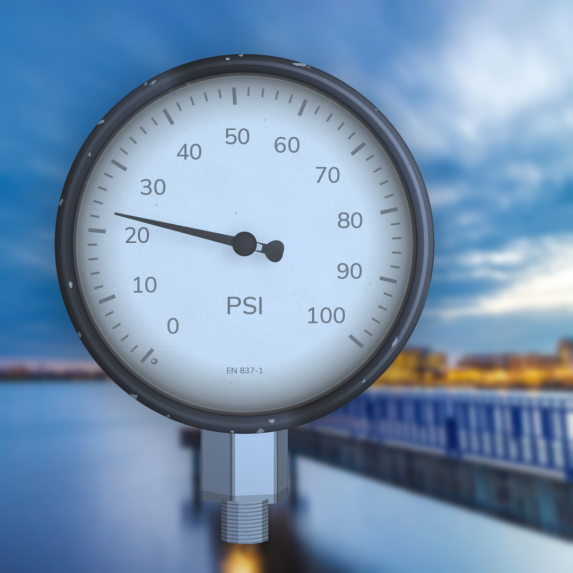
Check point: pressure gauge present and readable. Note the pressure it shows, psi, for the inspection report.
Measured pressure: 23 psi
